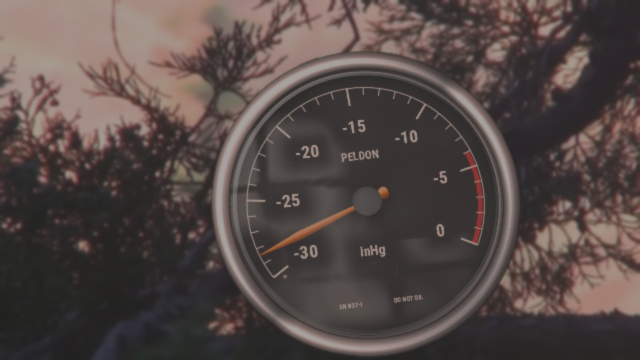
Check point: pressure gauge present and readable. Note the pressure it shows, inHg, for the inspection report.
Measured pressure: -28.5 inHg
